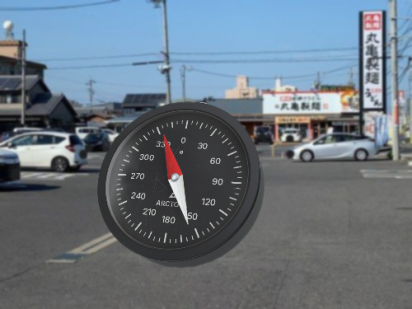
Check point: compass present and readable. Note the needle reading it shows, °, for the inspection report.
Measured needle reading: 335 °
